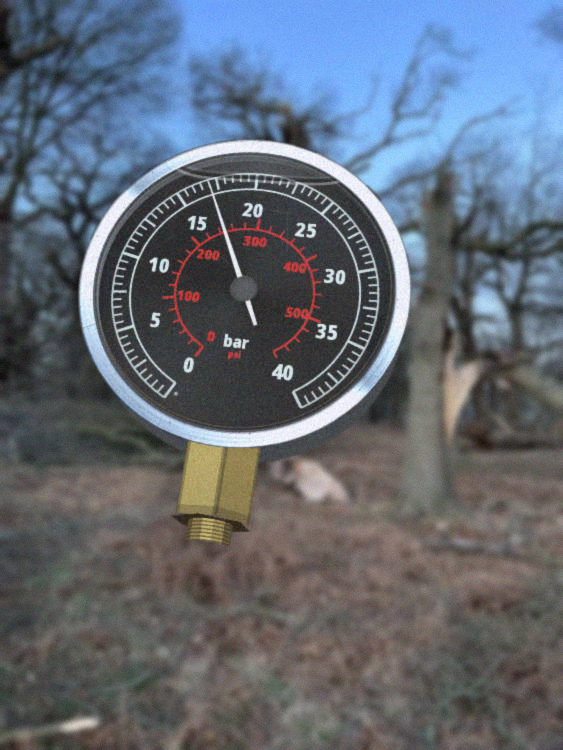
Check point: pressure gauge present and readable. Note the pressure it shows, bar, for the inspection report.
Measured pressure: 17 bar
